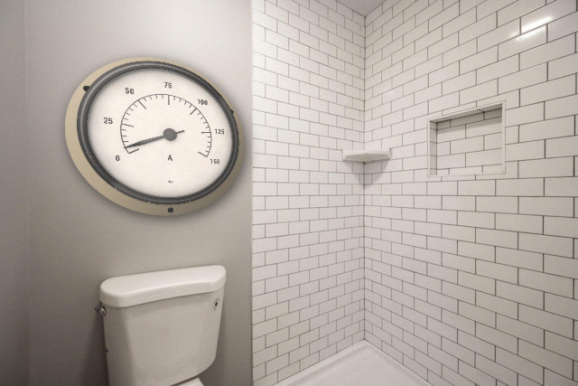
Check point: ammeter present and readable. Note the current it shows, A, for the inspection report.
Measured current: 5 A
